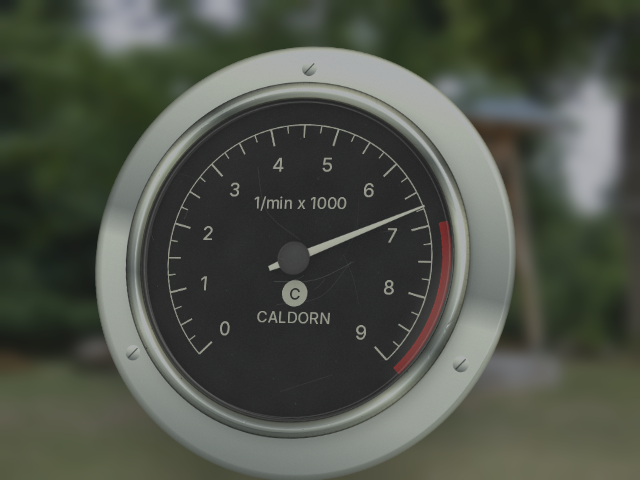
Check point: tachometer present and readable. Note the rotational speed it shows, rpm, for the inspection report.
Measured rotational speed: 6750 rpm
